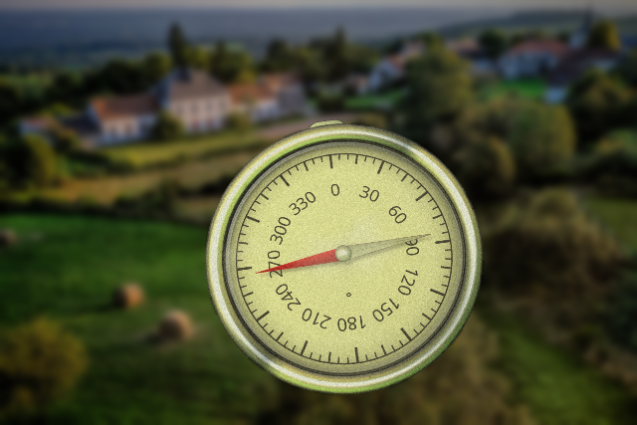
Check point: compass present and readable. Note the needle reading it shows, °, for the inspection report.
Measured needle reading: 265 °
